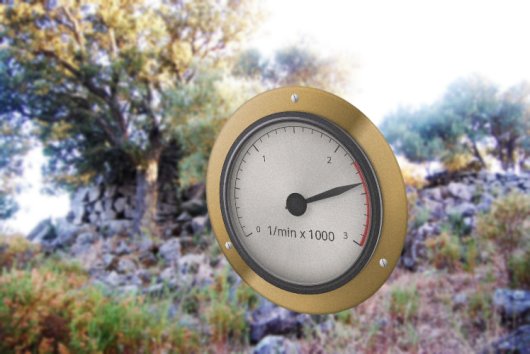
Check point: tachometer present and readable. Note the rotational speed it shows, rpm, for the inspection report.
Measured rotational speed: 2400 rpm
